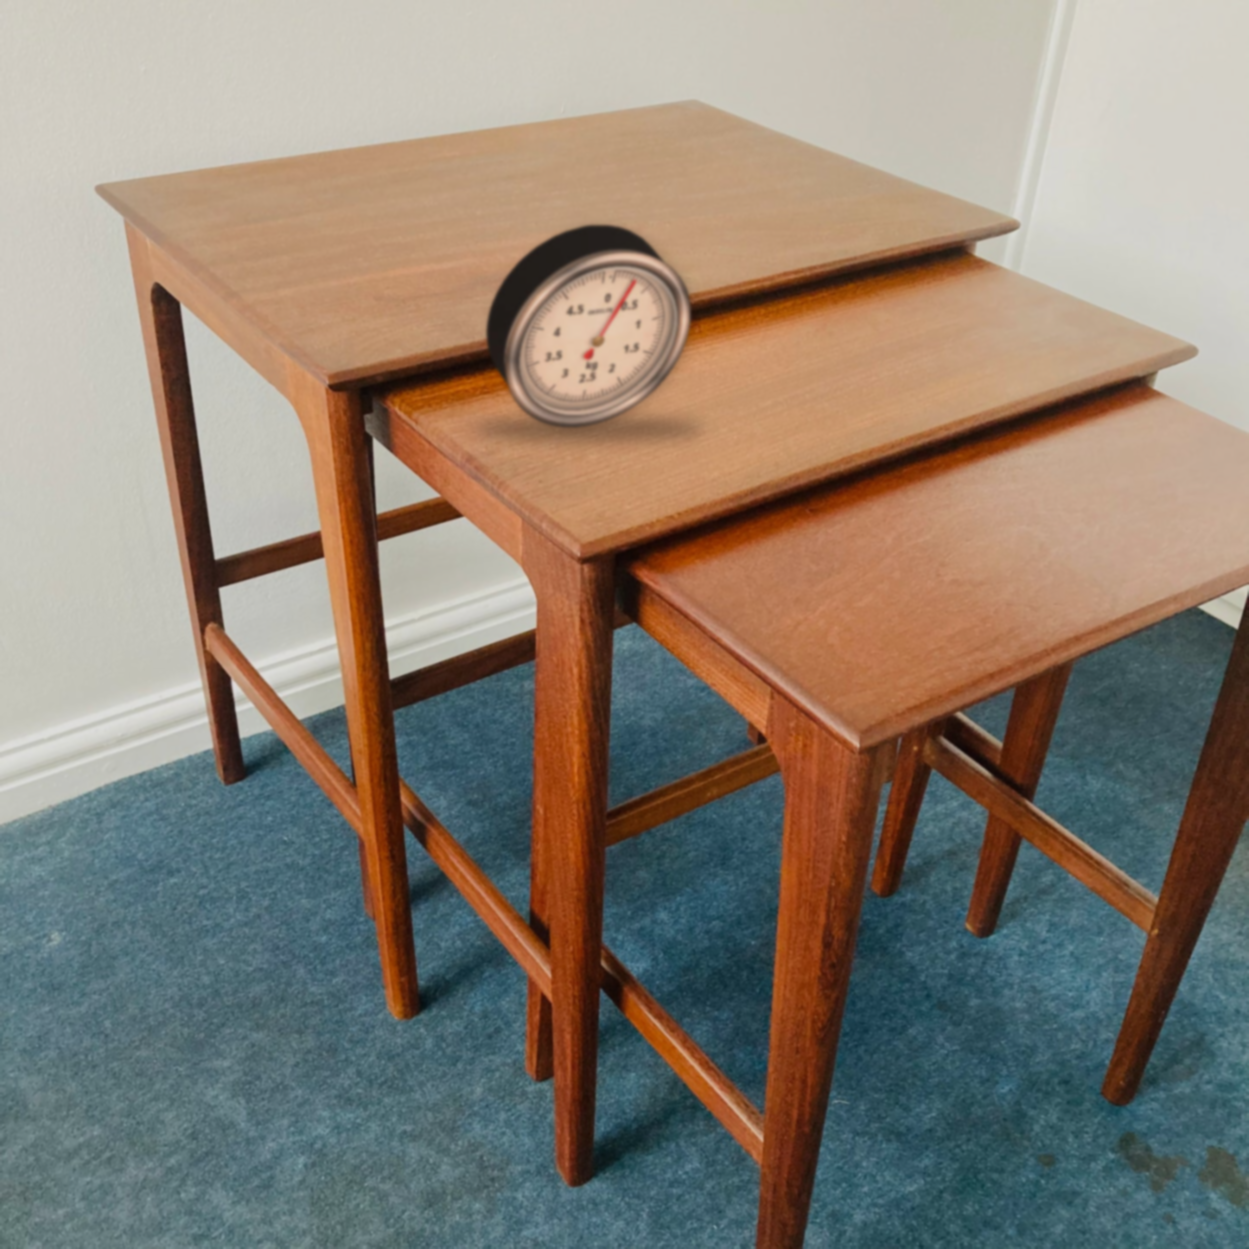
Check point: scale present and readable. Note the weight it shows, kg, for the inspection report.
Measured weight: 0.25 kg
